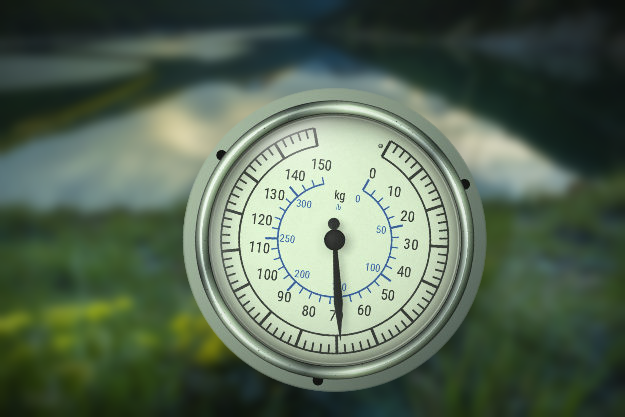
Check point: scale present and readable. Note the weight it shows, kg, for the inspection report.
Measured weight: 69 kg
